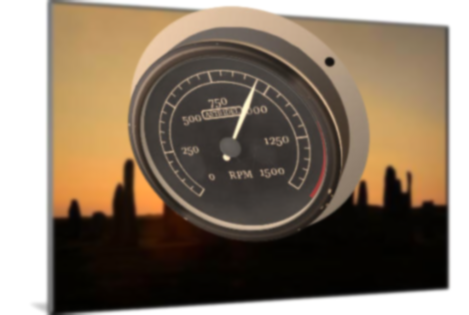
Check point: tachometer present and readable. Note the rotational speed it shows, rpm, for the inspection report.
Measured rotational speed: 950 rpm
